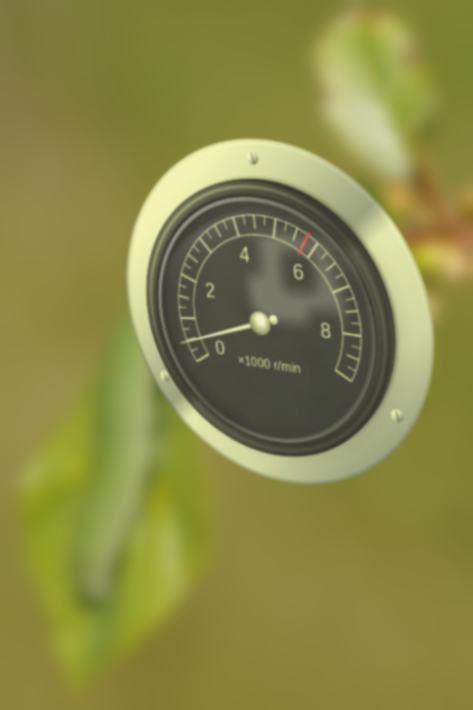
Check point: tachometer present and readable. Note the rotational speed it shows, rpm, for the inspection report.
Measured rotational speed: 500 rpm
